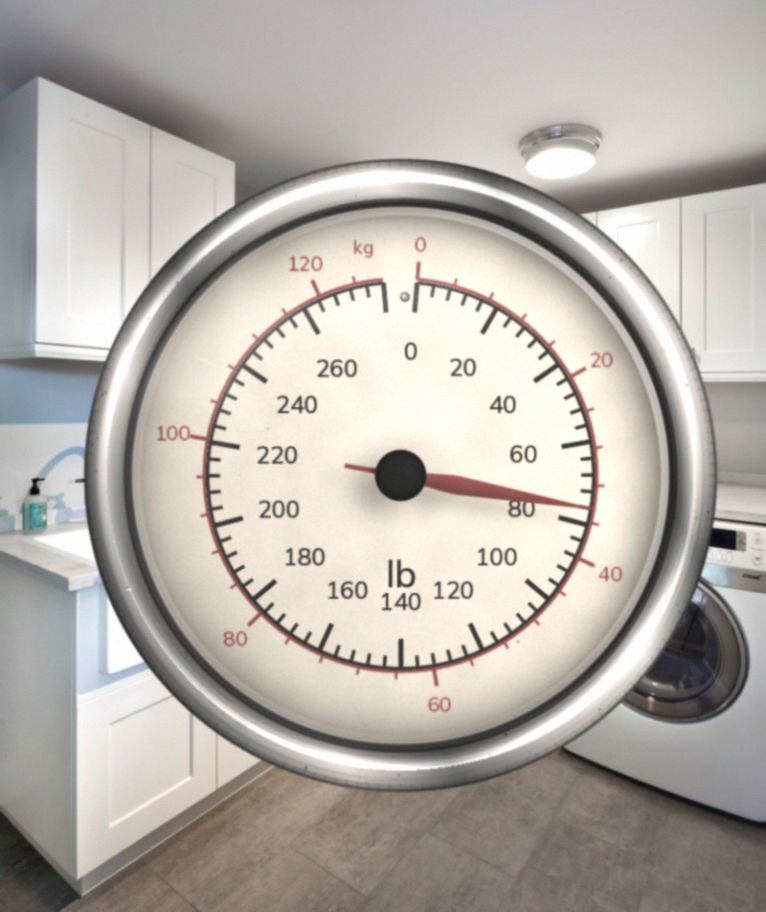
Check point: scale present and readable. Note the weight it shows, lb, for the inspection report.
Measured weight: 76 lb
